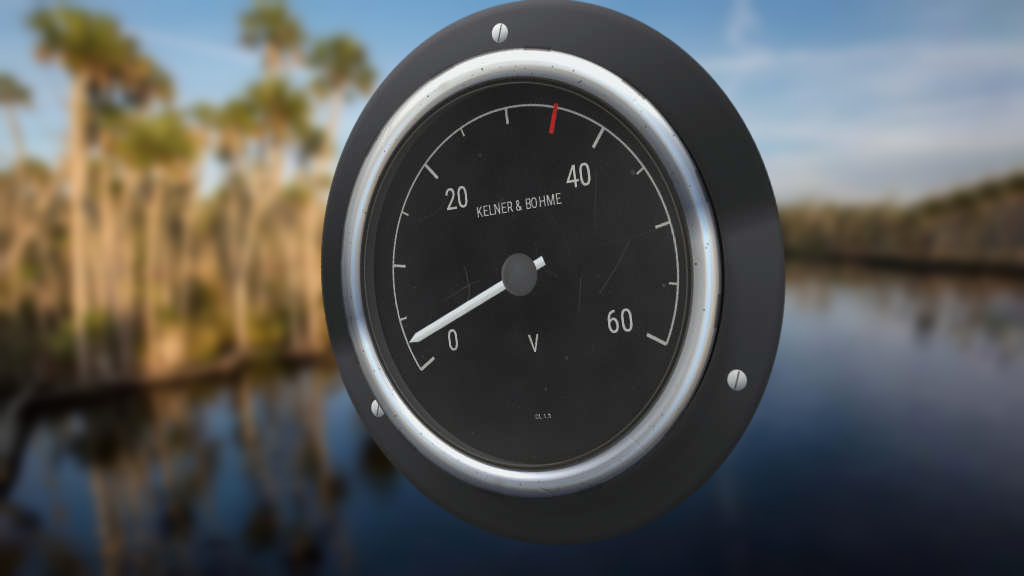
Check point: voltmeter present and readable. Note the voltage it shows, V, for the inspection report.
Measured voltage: 2.5 V
